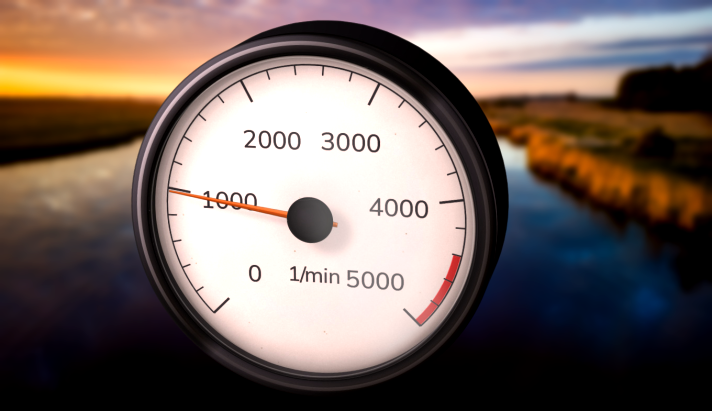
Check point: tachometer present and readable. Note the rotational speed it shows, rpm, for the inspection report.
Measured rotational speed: 1000 rpm
